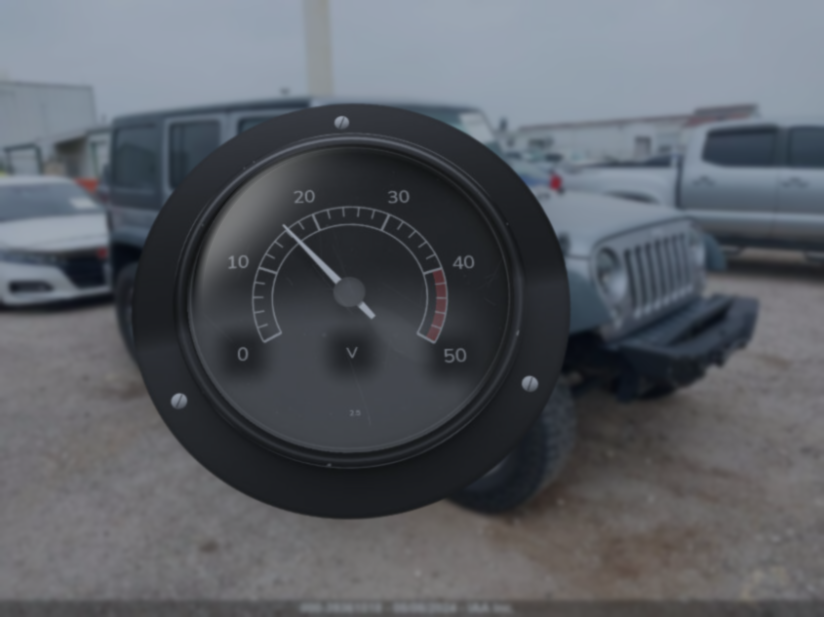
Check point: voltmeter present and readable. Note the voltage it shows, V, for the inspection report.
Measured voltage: 16 V
